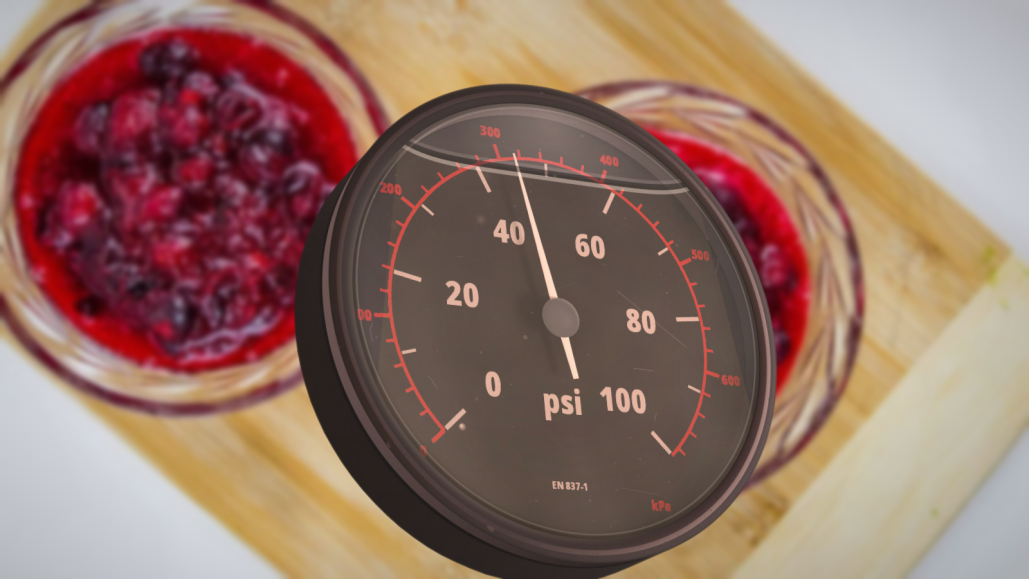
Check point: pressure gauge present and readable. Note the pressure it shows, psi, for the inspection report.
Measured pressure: 45 psi
